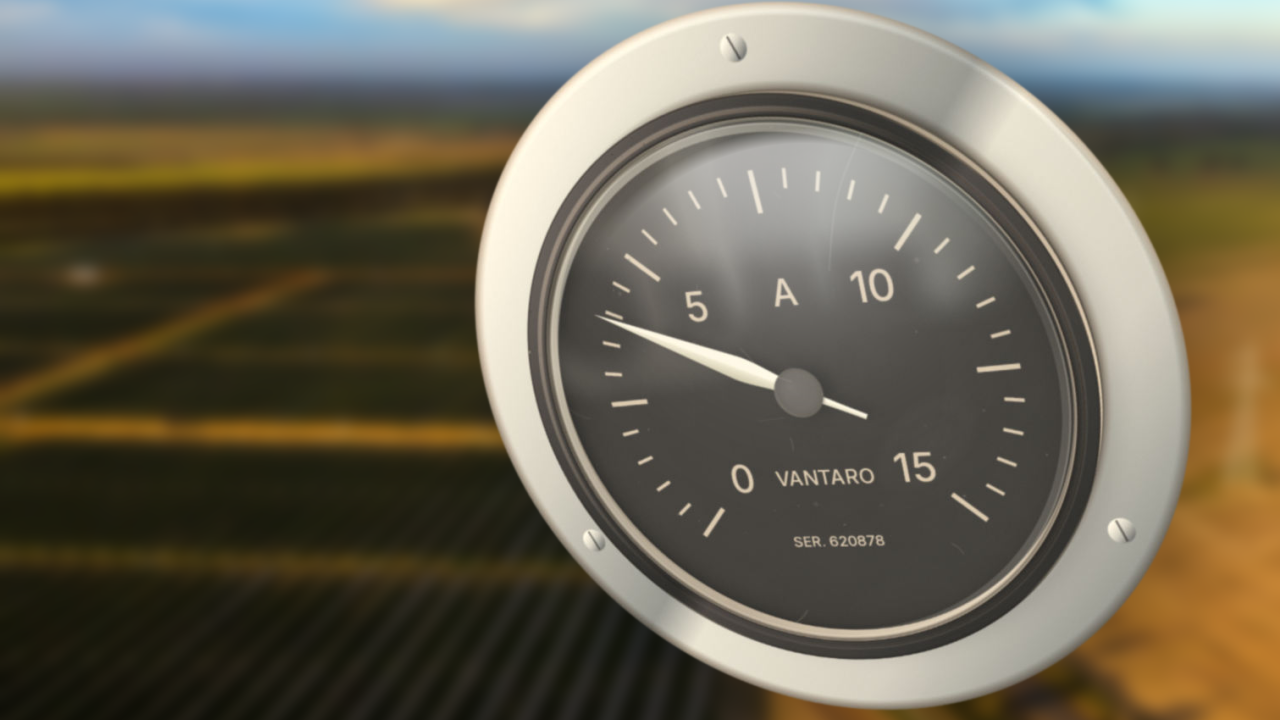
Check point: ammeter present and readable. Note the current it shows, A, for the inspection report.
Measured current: 4 A
